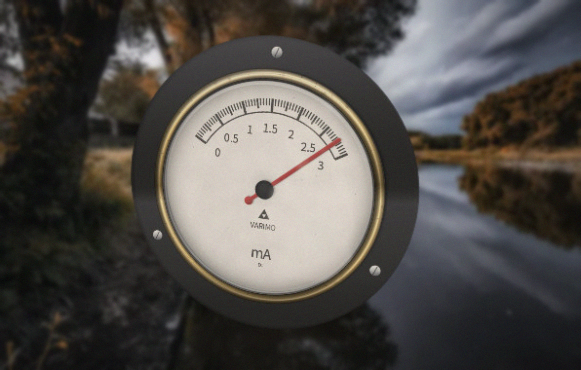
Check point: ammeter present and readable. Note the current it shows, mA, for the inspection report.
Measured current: 2.75 mA
